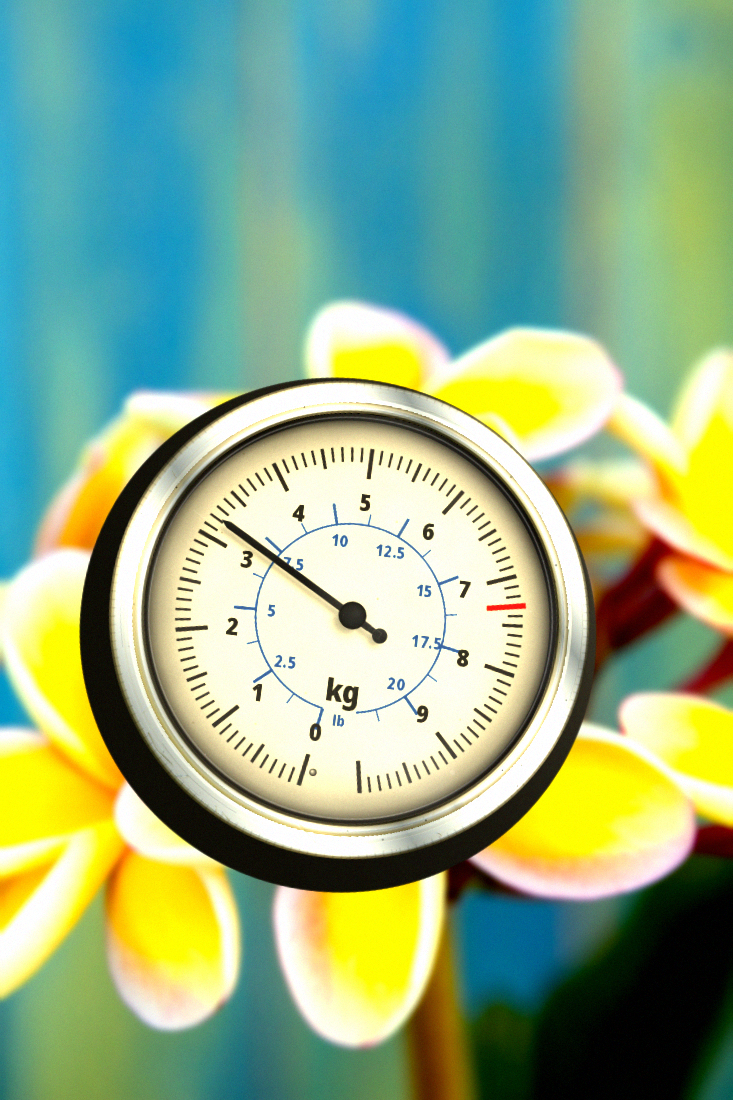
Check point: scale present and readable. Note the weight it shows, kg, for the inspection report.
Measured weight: 3.2 kg
